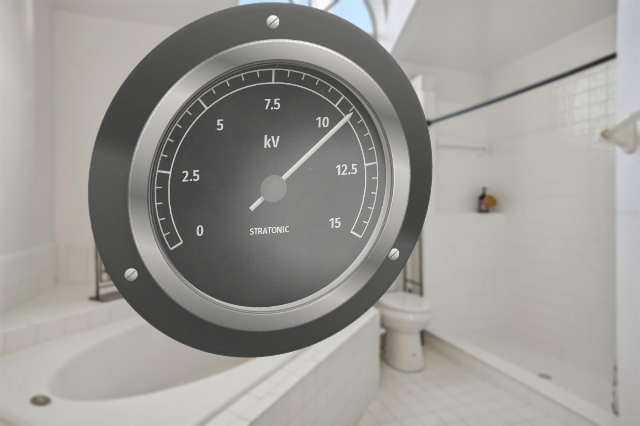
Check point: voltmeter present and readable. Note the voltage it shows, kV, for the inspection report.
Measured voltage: 10.5 kV
